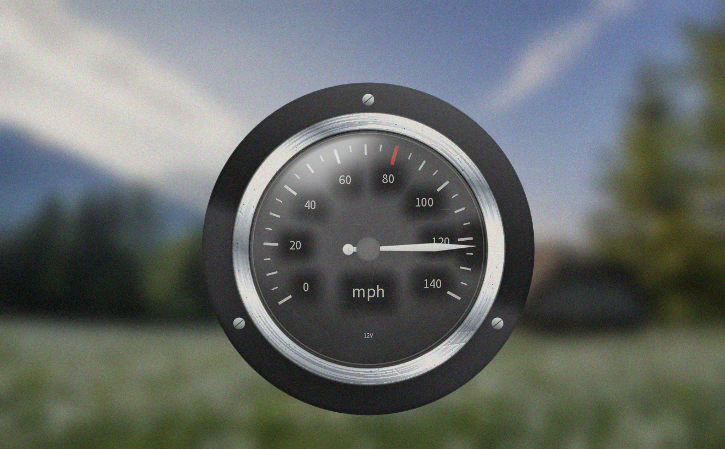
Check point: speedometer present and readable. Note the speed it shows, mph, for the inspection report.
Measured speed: 122.5 mph
